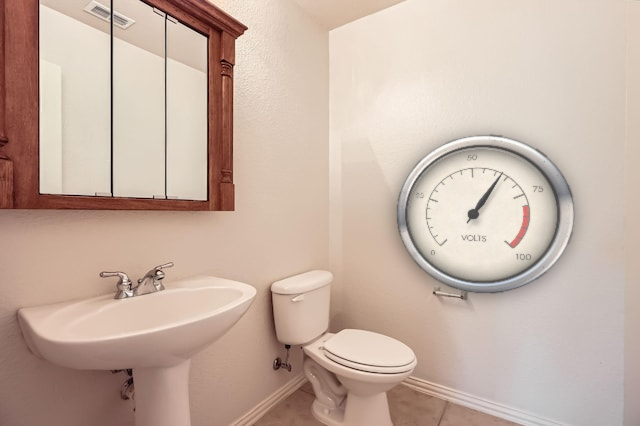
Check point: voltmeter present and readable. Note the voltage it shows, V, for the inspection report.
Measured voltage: 62.5 V
